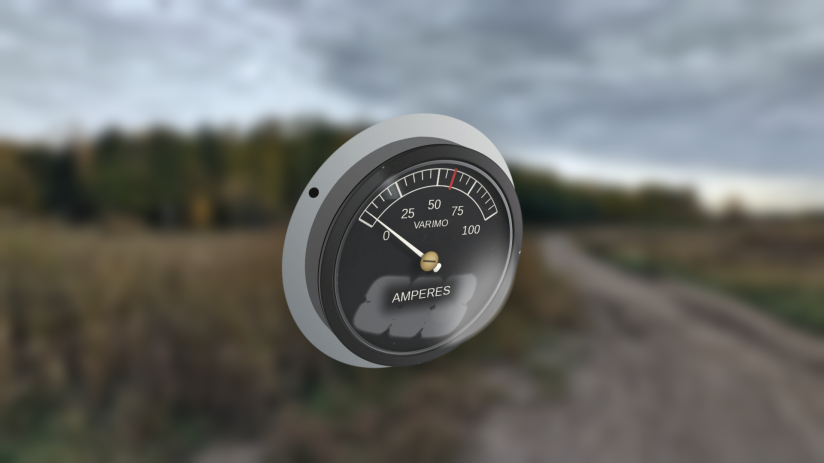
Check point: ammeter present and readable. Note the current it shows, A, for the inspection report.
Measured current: 5 A
